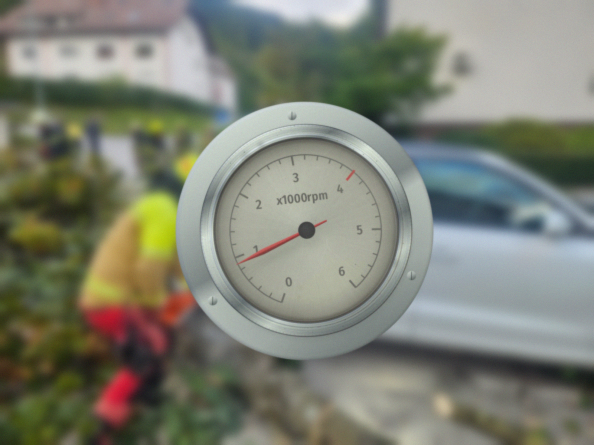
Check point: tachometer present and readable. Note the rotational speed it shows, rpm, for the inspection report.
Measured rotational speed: 900 rpm
